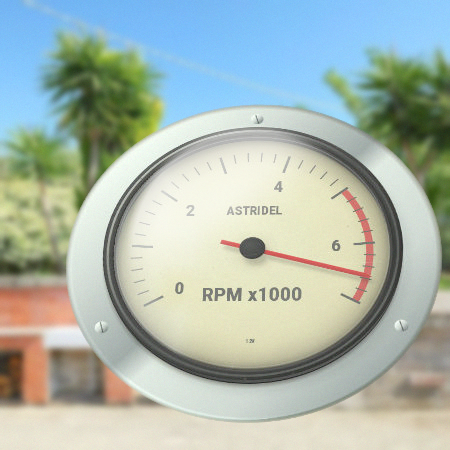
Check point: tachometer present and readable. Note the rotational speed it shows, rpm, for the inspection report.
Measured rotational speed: 6600 rpm
